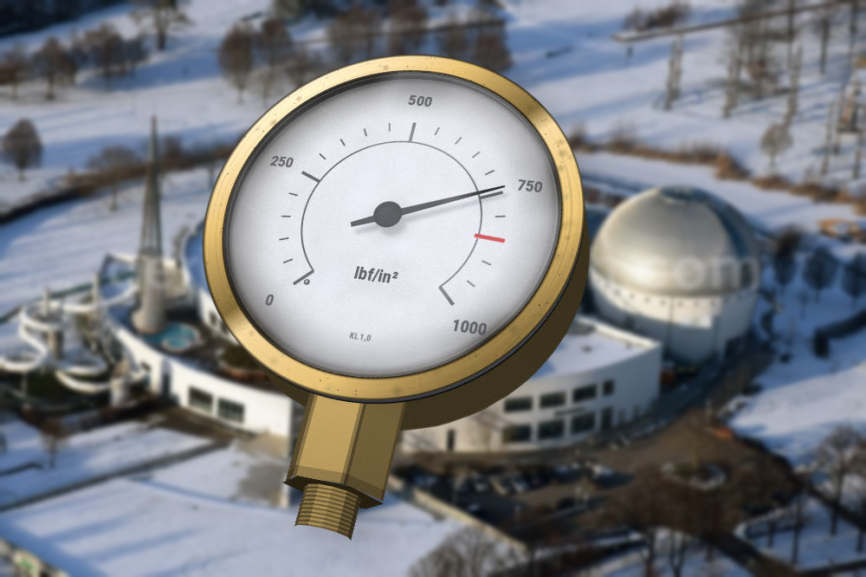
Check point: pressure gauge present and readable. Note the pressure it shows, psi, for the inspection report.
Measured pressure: 750 psi
